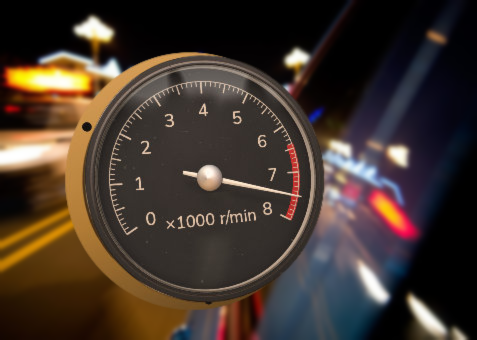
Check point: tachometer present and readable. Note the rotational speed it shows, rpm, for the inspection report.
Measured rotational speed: 7500 rpm
